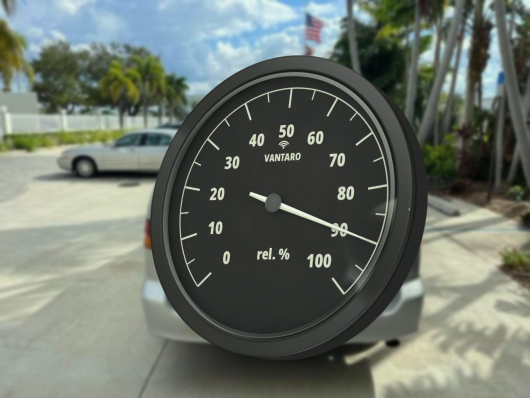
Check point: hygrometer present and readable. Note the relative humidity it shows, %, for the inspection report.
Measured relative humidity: 90 %
